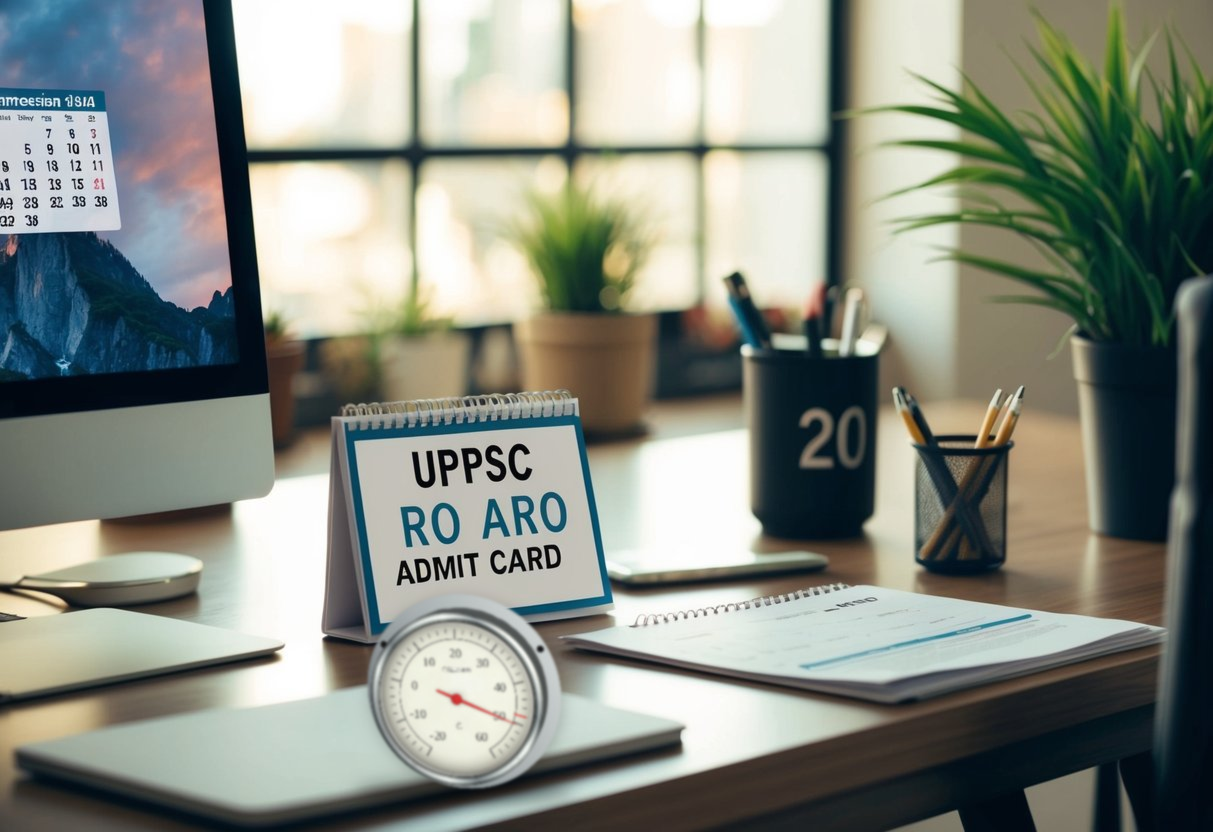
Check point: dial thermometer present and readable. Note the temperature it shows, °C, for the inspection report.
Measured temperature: 50 °C
